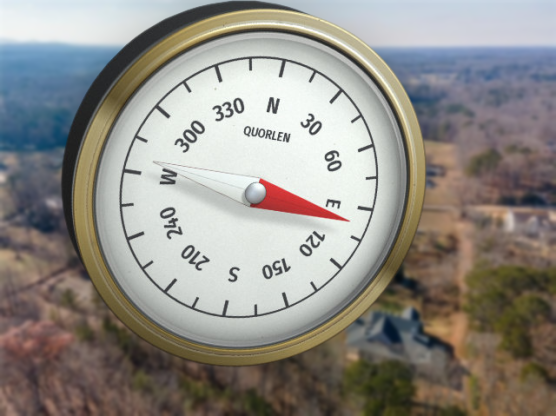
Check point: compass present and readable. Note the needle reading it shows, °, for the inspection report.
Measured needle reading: 97.5 °
